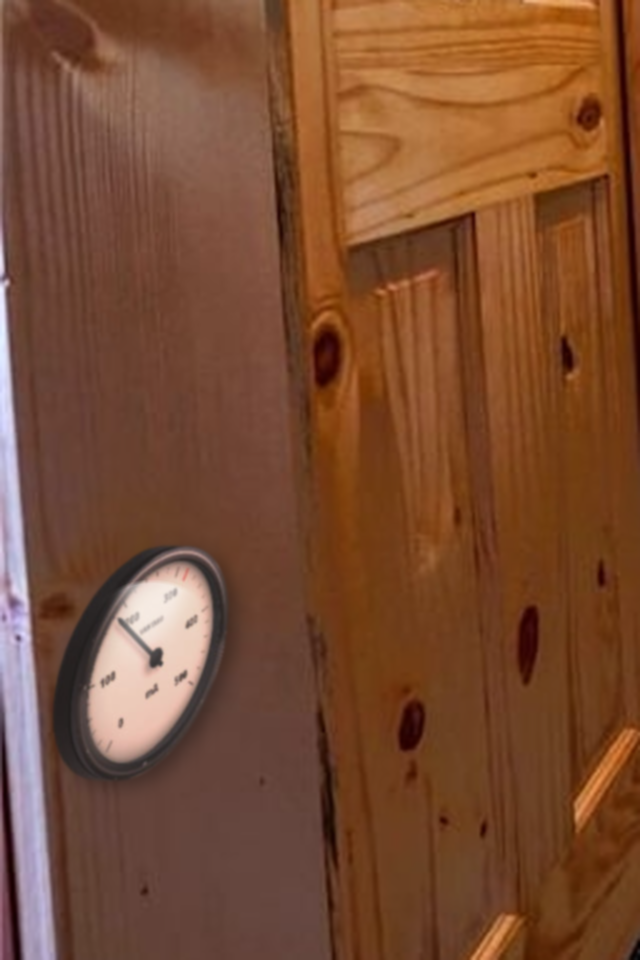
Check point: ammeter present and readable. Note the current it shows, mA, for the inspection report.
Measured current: 180 mA
